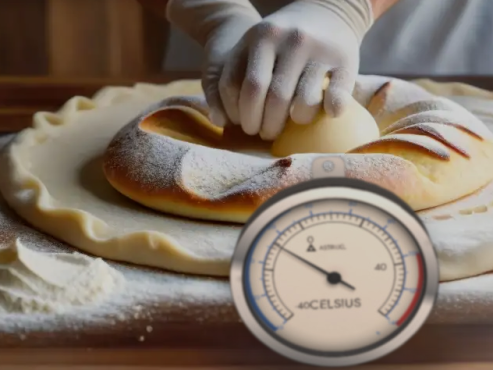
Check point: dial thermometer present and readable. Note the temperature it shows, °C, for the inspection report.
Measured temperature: -10 °C
